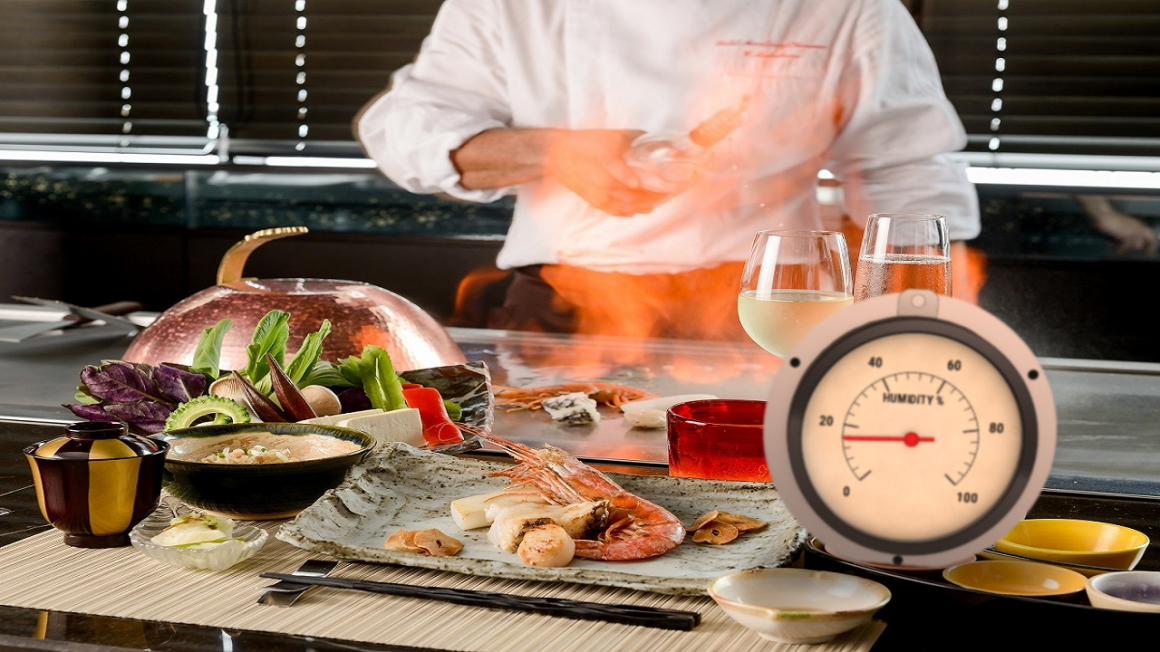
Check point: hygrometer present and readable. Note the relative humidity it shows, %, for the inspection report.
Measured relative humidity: 16 %
